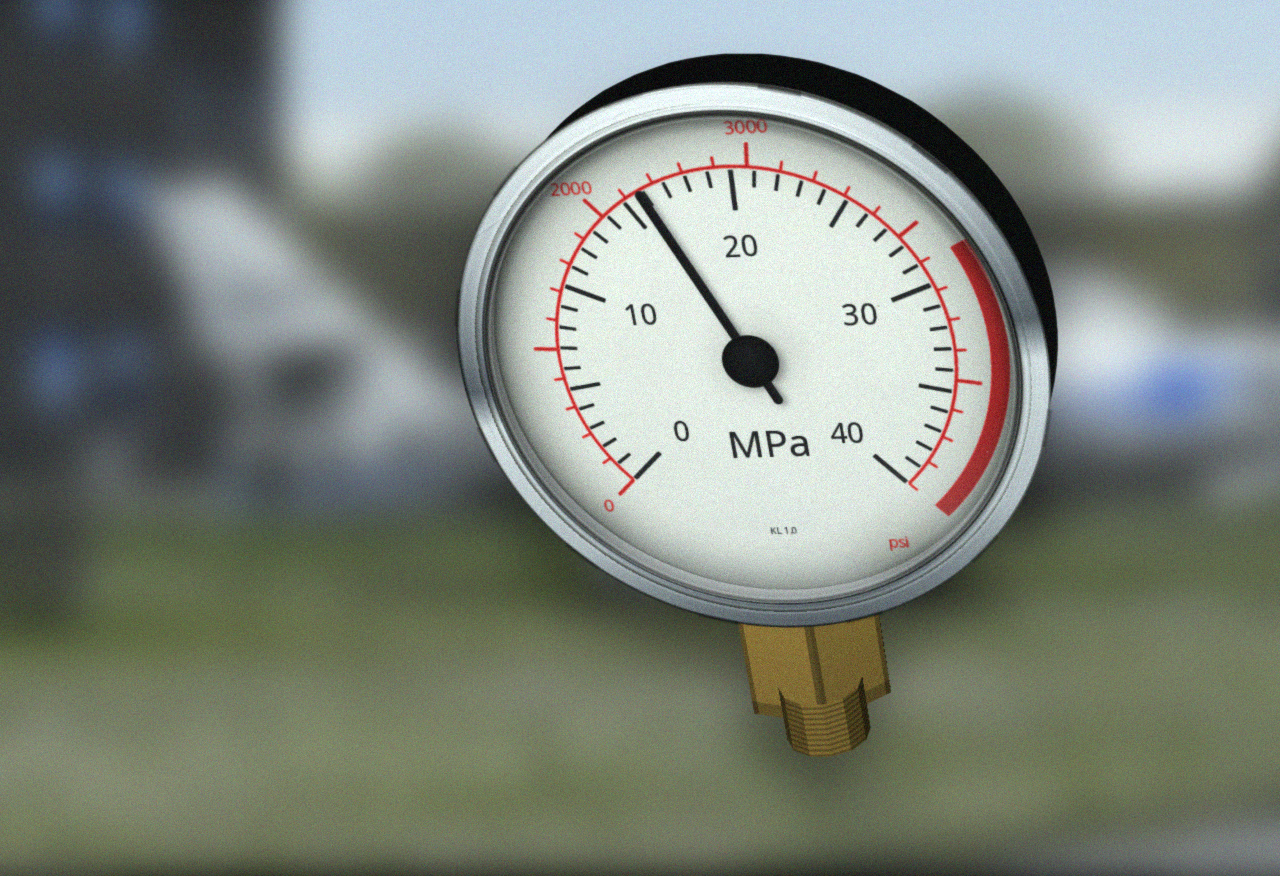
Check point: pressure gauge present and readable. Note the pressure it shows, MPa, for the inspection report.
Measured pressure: 16 MPa
